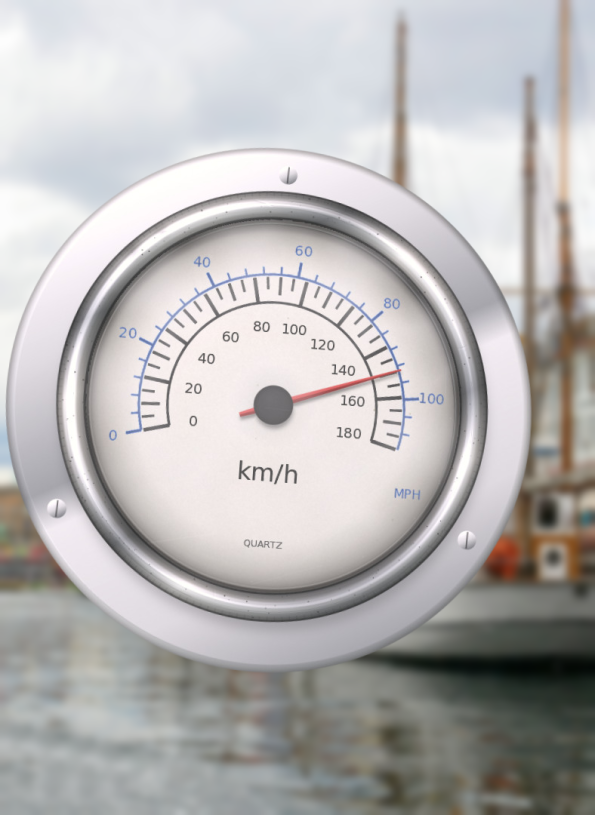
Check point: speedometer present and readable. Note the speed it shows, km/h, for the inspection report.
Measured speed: 150 km/h
